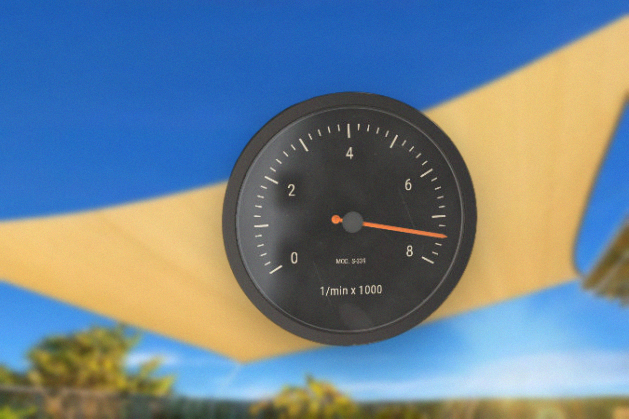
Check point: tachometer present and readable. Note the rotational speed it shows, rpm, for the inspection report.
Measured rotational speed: 7400 rpm
